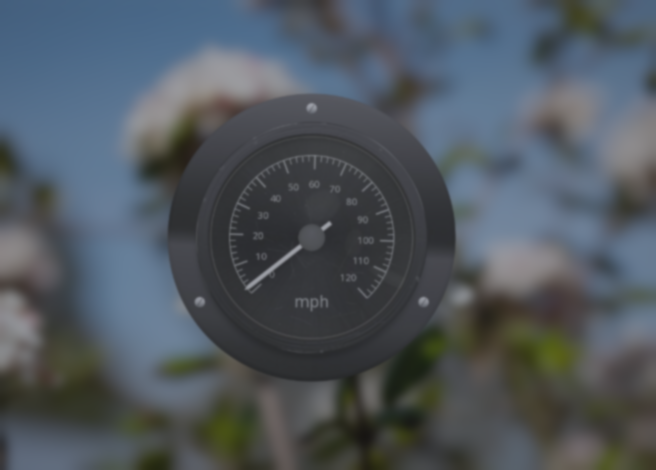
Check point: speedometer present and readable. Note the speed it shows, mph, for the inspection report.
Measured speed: 2 mph
